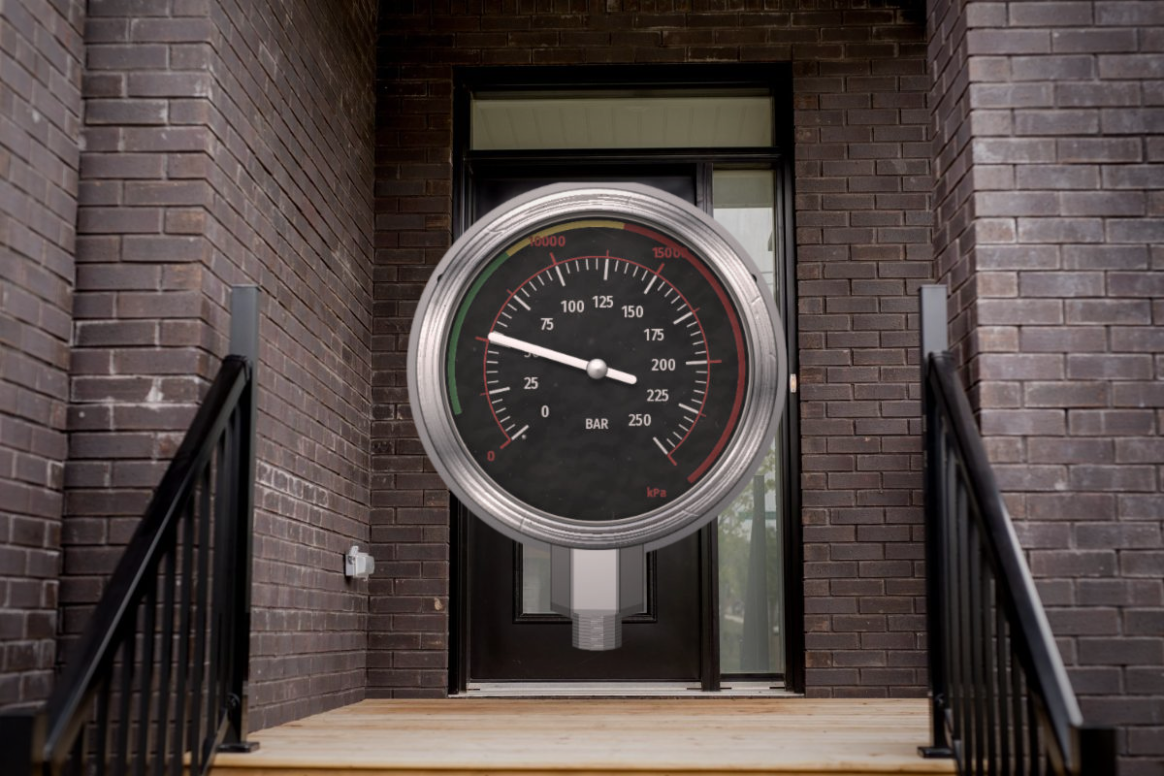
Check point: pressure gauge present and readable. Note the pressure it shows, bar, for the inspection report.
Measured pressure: 52.5 bar
